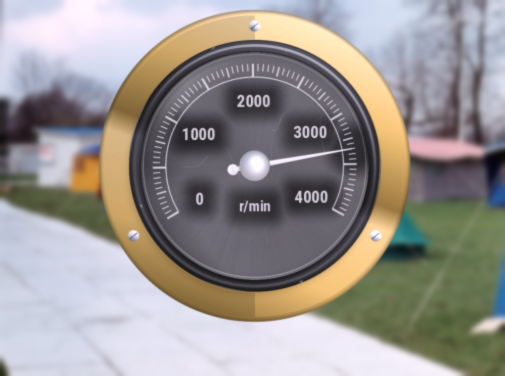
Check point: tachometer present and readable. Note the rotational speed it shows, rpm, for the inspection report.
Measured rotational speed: 3350 rpm
